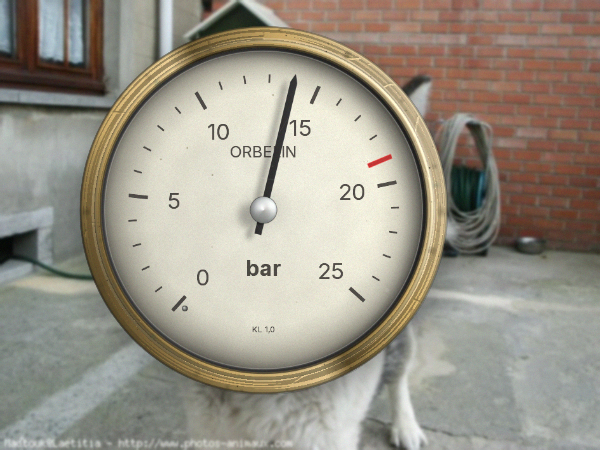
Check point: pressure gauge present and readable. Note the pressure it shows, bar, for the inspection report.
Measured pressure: 14 bar
